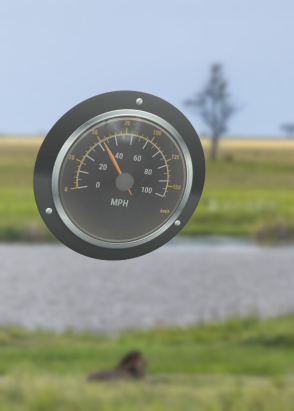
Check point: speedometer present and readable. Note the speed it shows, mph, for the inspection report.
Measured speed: 32.5 mph
